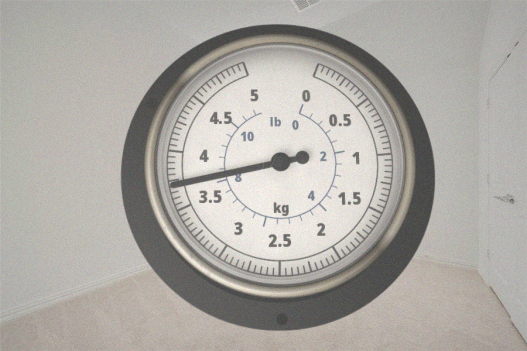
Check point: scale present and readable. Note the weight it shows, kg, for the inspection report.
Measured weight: 3.7 kg
